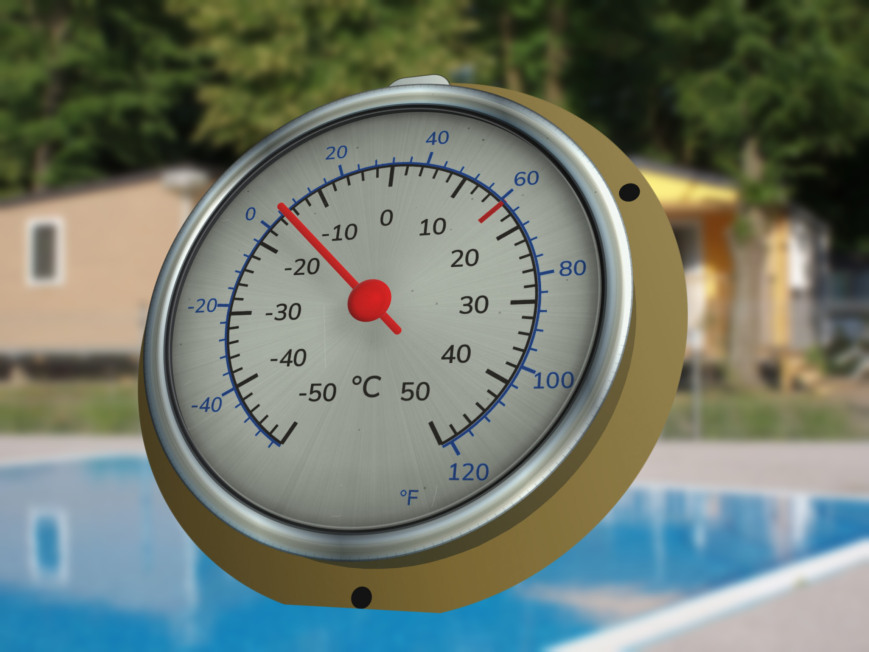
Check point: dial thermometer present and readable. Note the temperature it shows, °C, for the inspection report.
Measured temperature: -15 °C
